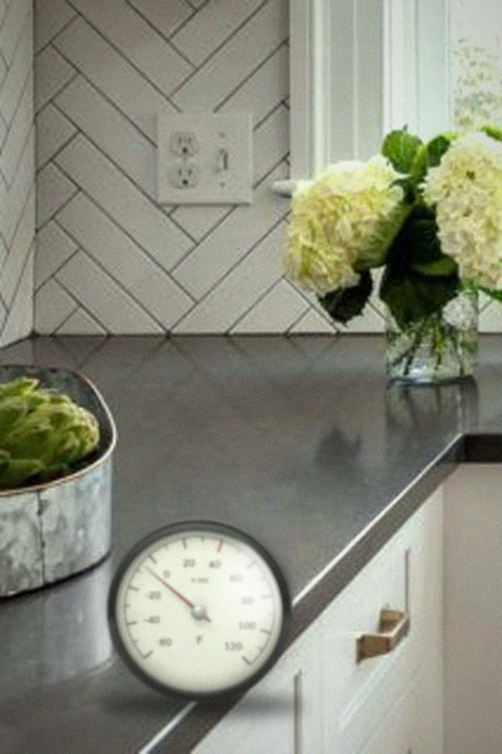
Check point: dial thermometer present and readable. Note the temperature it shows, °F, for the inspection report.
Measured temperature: -5 °F
